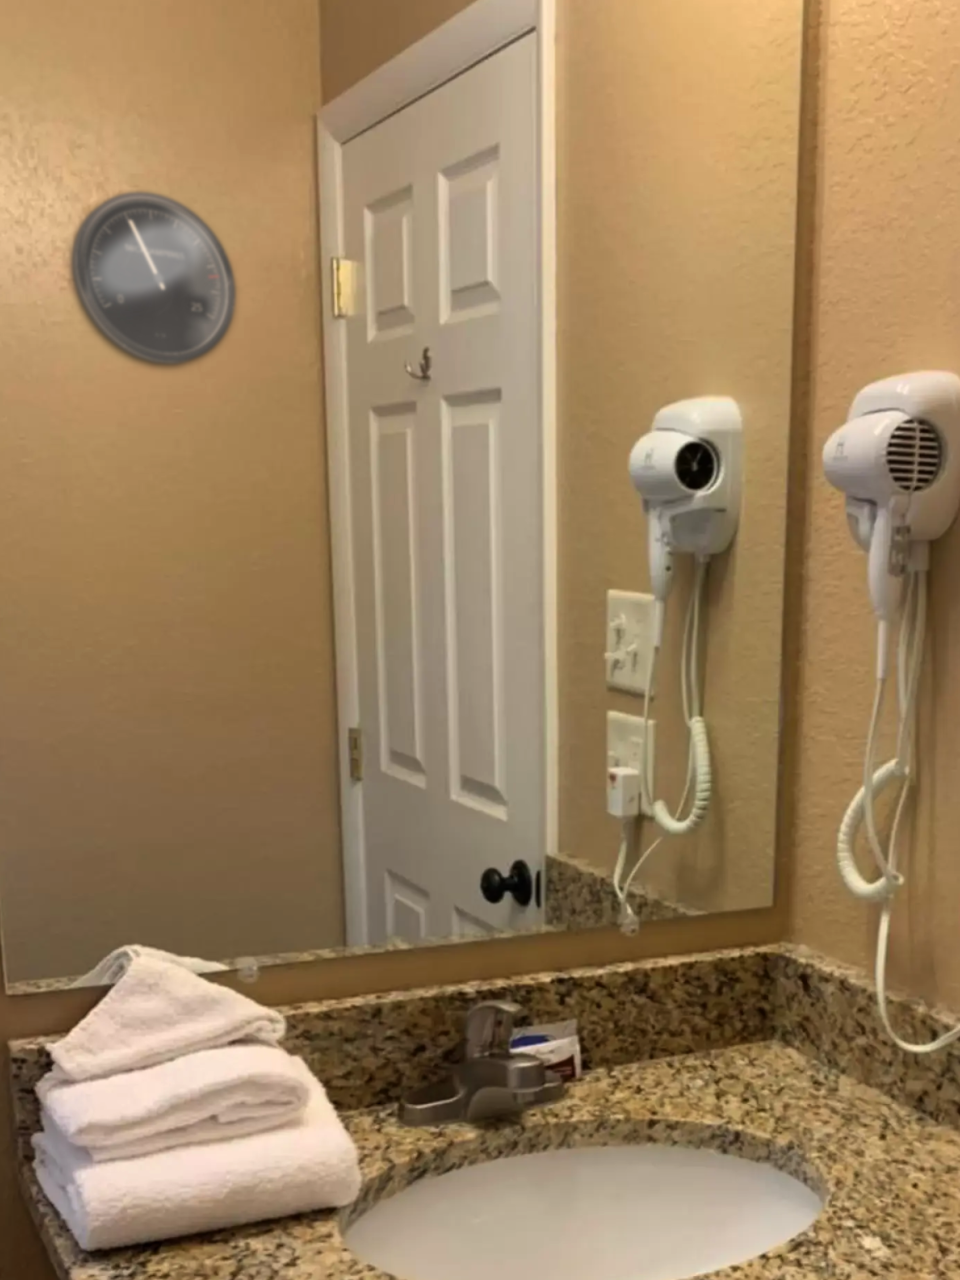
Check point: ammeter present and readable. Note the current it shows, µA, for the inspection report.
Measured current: 10 µA
